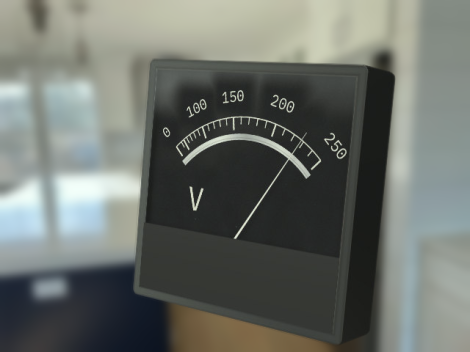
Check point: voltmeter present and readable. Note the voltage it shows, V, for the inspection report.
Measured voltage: 230 V
